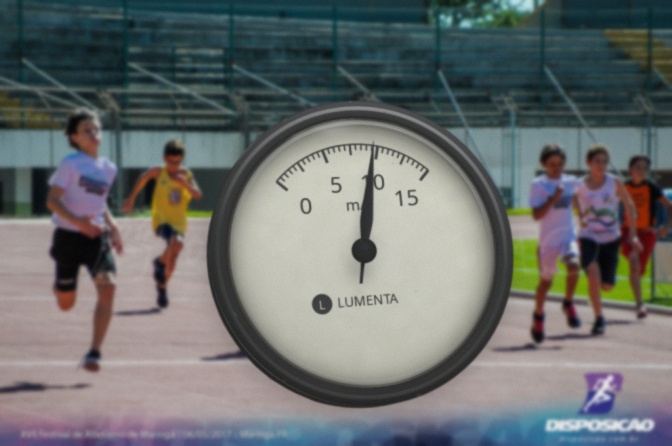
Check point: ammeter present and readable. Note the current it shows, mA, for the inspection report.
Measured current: 9.5 mA
